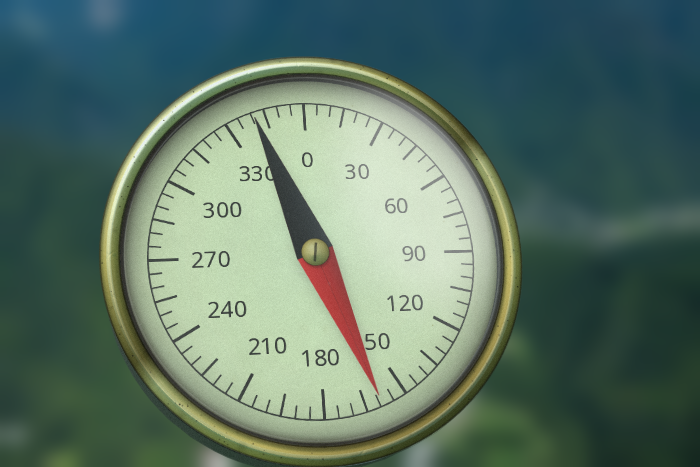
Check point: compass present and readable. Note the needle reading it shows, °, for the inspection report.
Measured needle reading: 160 °
